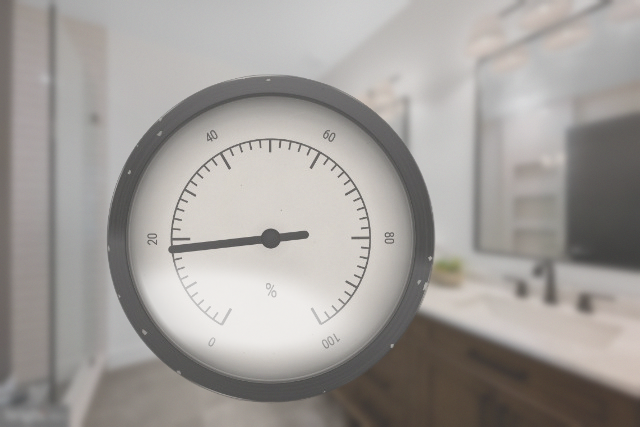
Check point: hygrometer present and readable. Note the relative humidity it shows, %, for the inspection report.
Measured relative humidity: 18 %
